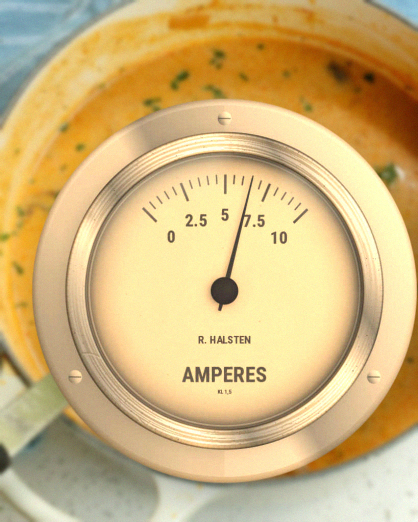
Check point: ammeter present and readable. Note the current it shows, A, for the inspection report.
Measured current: 6.5 A
